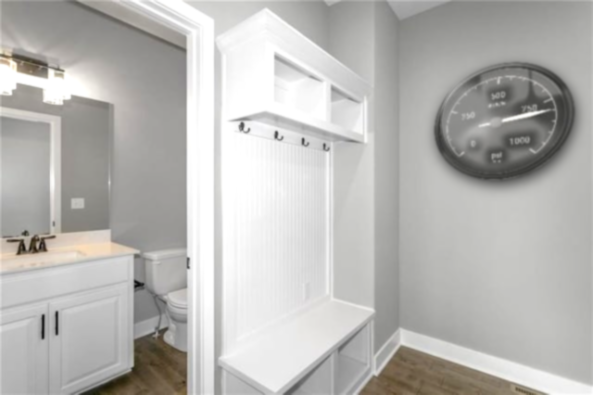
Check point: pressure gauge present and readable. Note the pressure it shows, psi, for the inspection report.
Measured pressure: 800 psi
